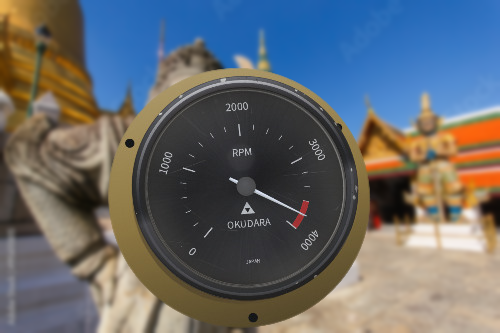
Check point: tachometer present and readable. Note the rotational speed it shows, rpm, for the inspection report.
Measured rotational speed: 3800 rpm
